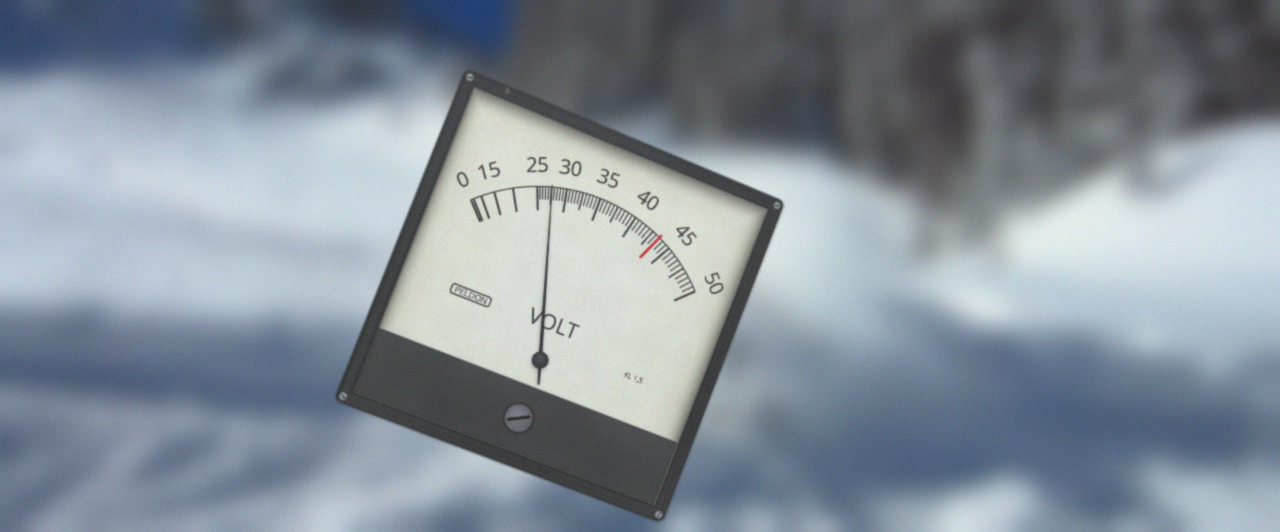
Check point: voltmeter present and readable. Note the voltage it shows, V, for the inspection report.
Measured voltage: 27.5 V
